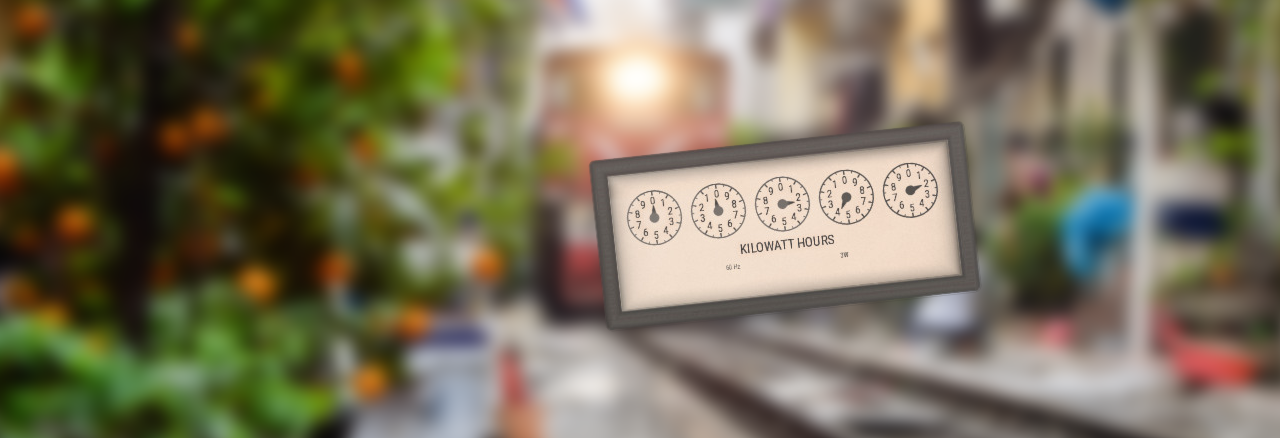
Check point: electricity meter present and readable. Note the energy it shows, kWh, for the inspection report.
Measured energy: 242 kWh
